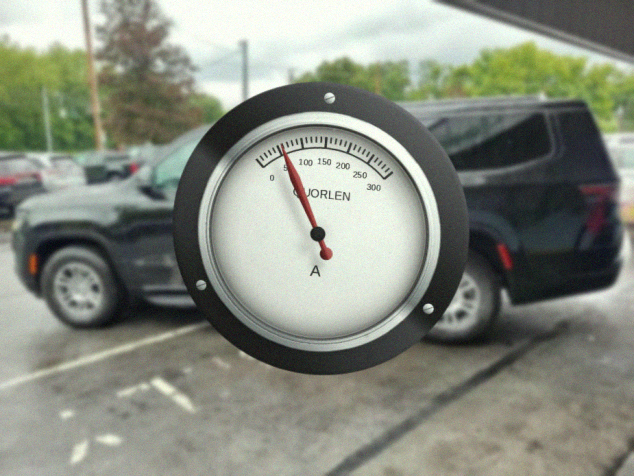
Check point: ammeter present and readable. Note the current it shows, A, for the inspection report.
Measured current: 60 A
